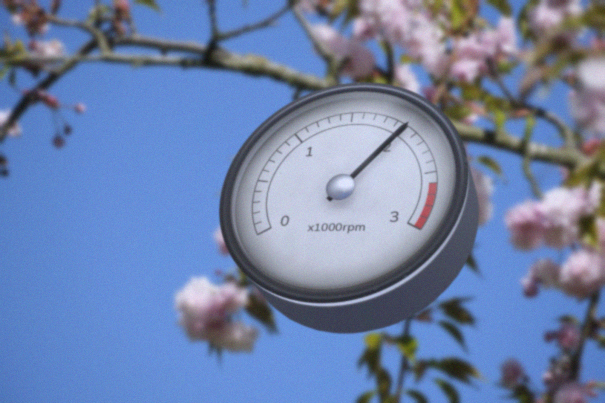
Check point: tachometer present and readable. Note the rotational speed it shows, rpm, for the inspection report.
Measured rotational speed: 2000 rpm
